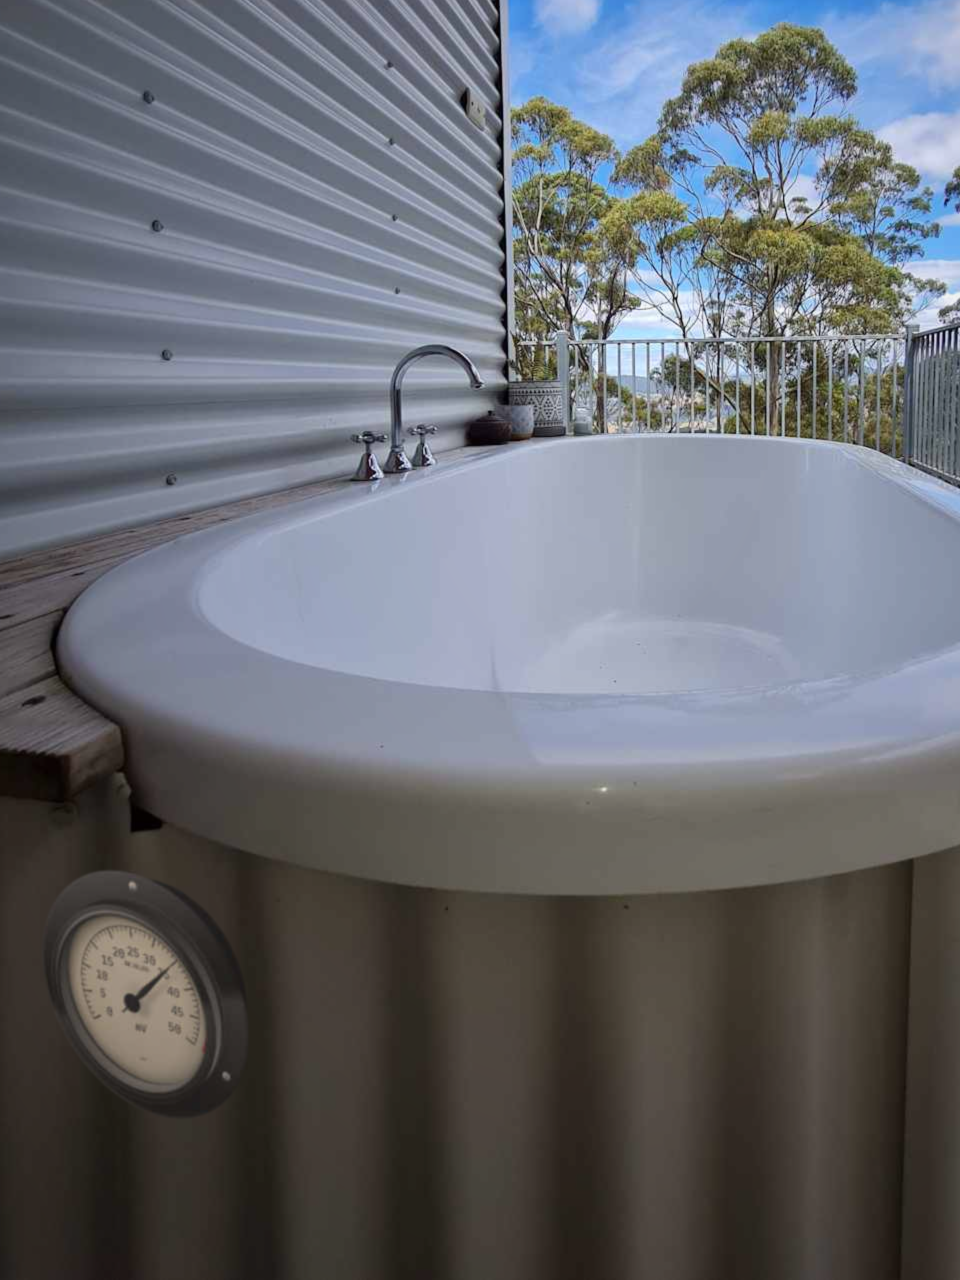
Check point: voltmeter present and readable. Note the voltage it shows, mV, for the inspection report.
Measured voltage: 35 mV
